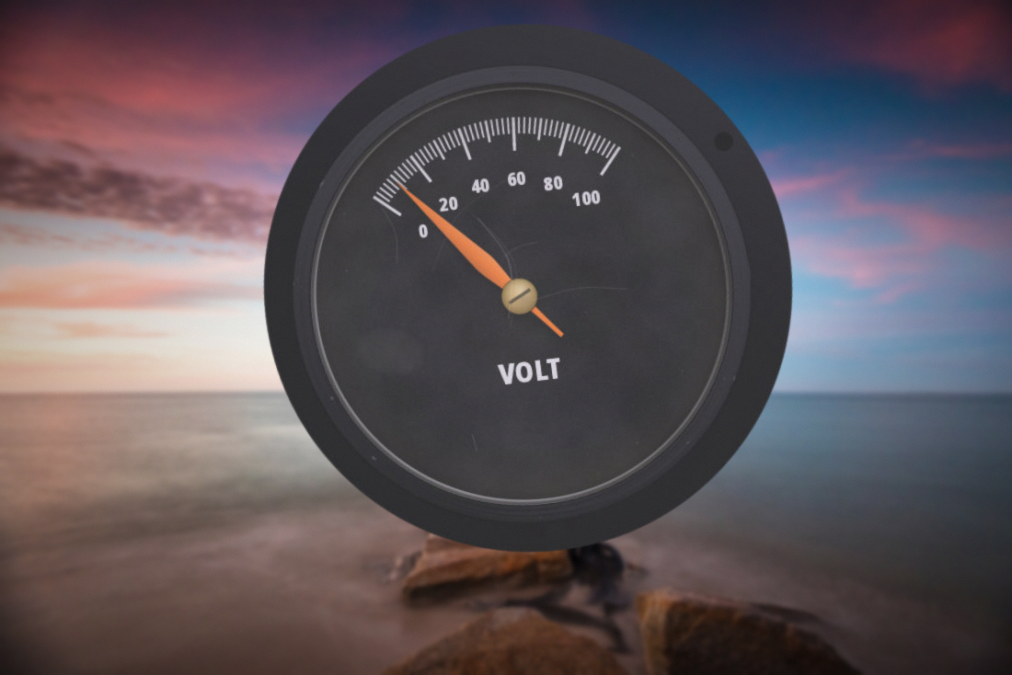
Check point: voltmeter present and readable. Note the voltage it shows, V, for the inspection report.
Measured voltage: 10 V
